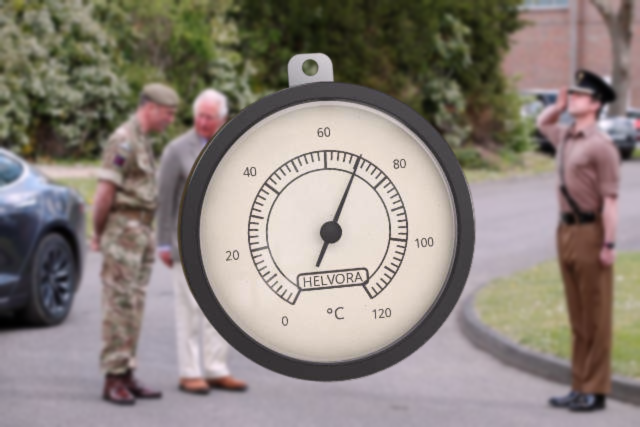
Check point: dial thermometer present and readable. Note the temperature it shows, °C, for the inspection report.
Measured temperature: 70 °C
